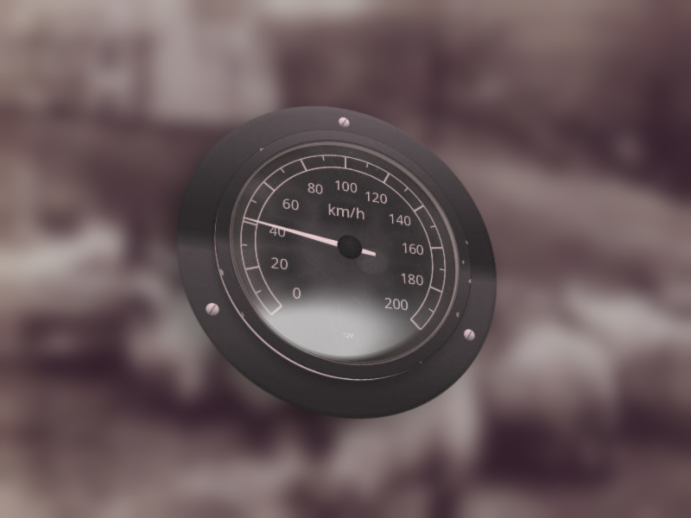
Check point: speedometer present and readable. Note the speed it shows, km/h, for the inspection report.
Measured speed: 40 km/h
